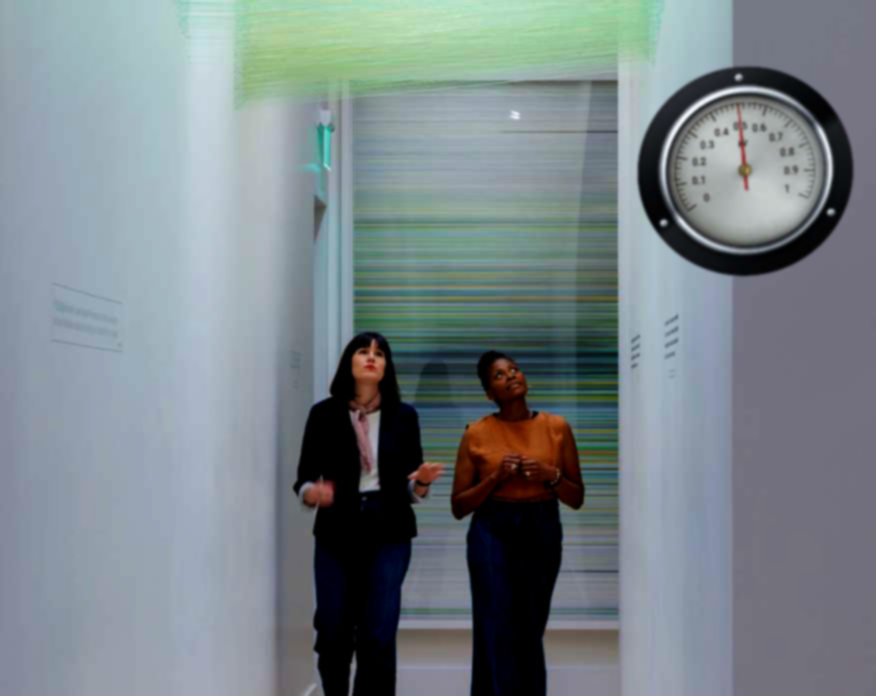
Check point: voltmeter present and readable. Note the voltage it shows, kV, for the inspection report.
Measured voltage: 0.5 kV
